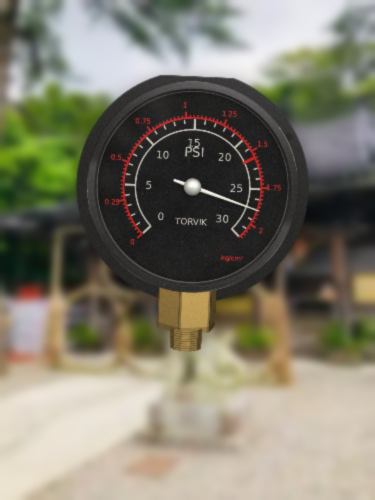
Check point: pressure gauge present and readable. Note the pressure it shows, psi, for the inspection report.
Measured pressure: 27 psi
